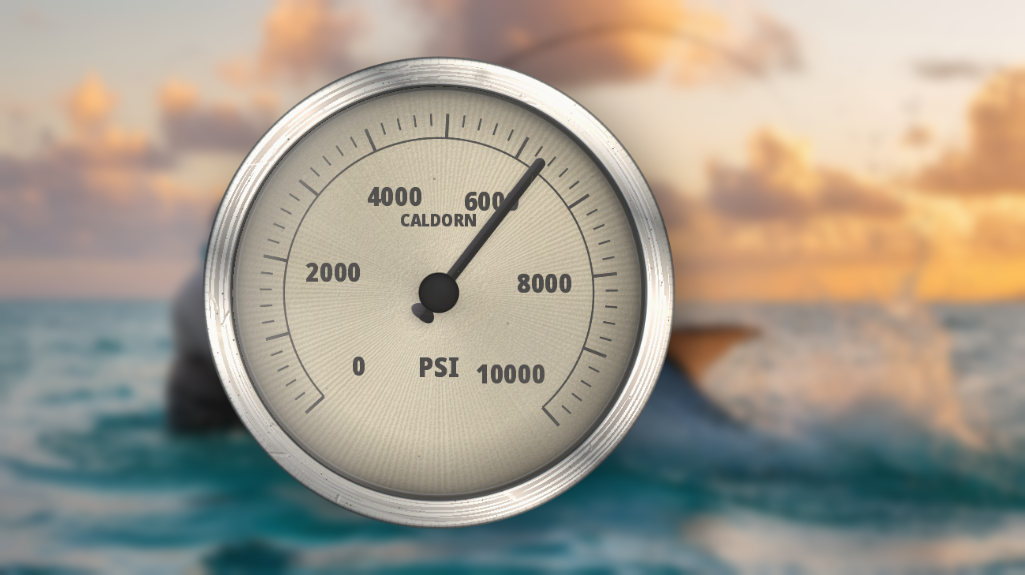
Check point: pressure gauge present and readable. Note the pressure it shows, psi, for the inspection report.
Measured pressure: 6300 psi
